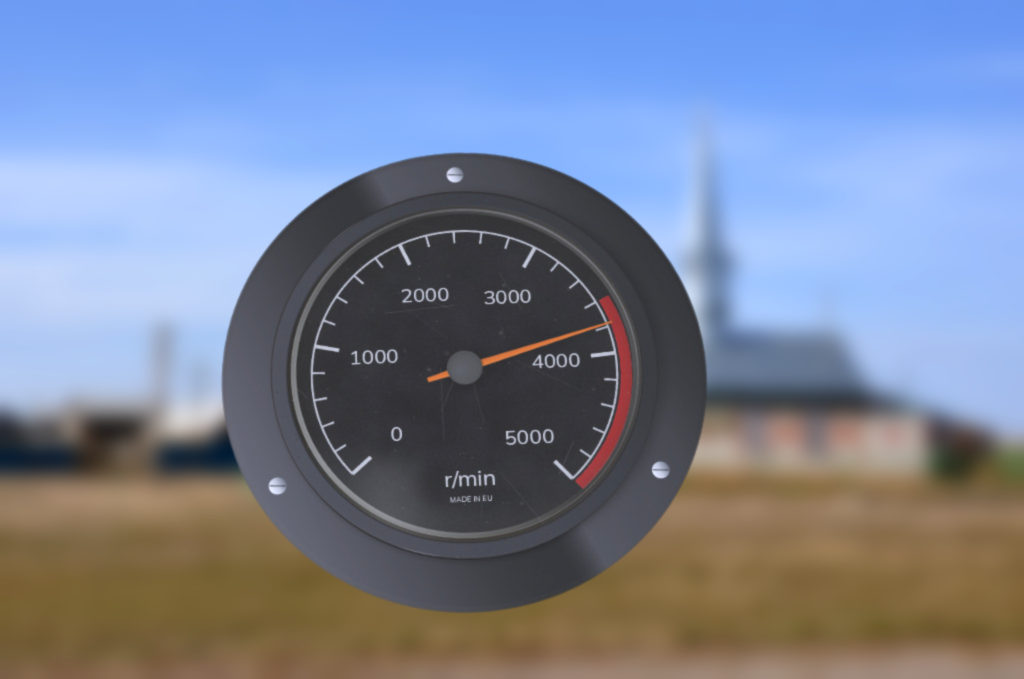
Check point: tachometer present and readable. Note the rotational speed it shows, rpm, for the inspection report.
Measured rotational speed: 3800 rpm
